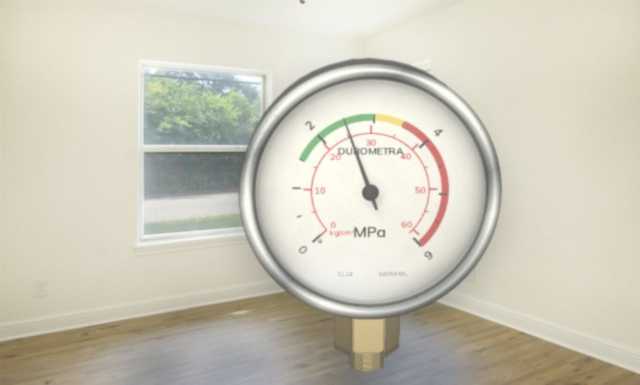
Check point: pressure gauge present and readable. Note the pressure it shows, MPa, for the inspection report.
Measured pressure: 2.5 MPa
